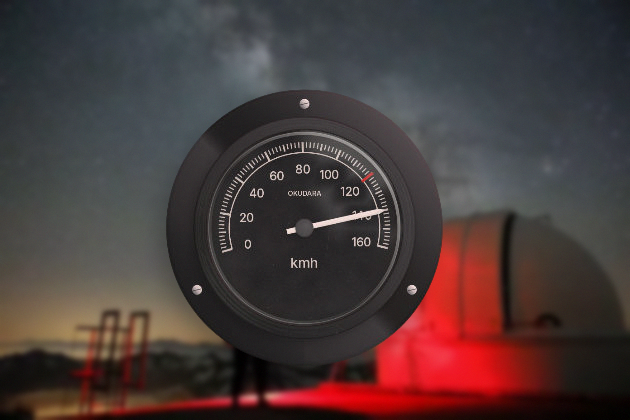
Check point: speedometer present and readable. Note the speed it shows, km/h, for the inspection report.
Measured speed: 140 km/h
